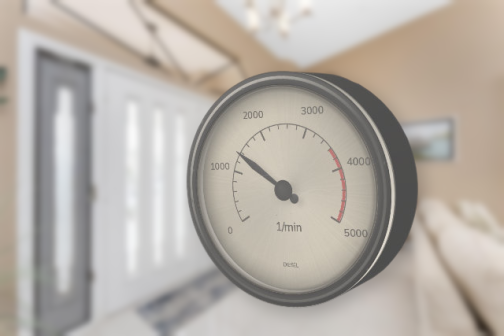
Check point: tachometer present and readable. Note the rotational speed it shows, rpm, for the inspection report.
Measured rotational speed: 1400 rpm
